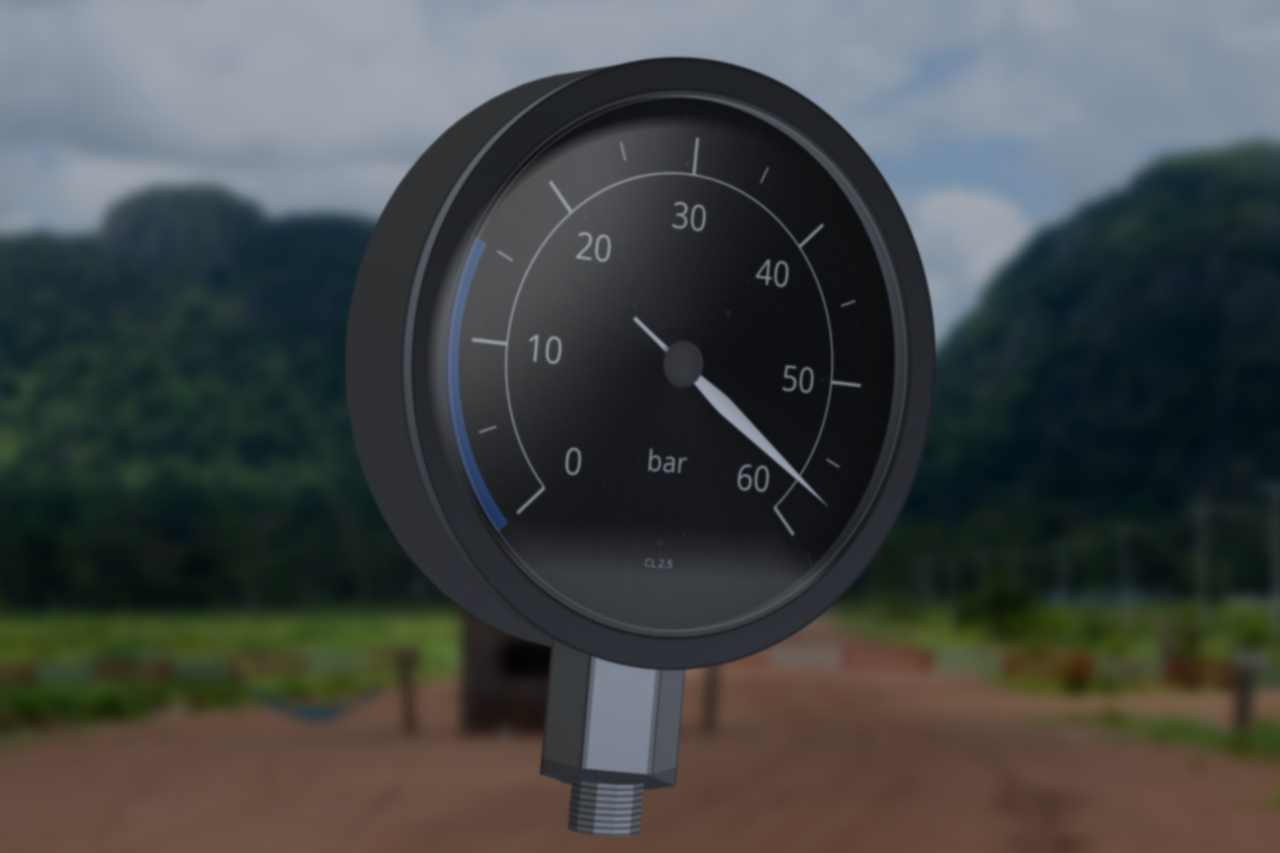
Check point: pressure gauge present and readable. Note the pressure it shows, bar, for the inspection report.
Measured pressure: 57.5 bar
